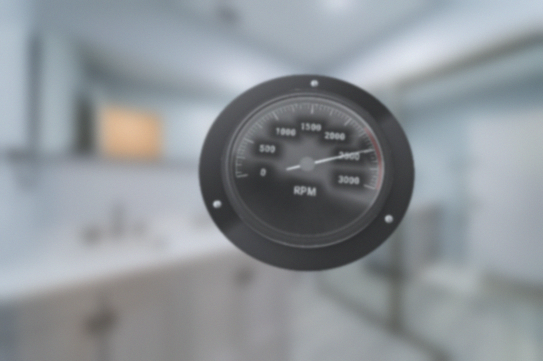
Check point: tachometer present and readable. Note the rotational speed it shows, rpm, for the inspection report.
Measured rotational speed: 2500 rpm
